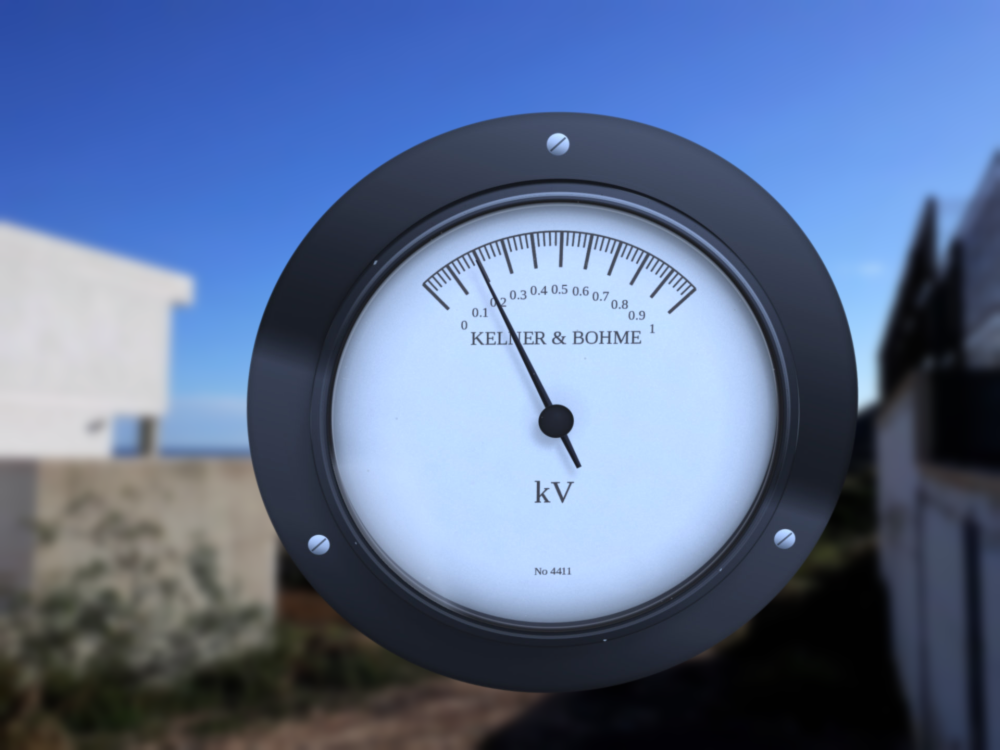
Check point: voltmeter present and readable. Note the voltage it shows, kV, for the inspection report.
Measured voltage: 0.2 kV
